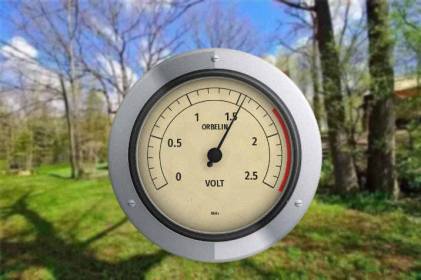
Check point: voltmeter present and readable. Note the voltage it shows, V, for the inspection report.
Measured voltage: 1.55 V
